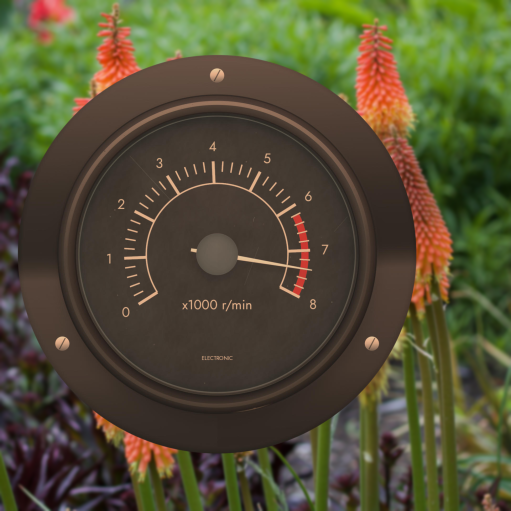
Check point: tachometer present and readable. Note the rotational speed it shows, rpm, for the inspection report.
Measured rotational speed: 7400 rpm
